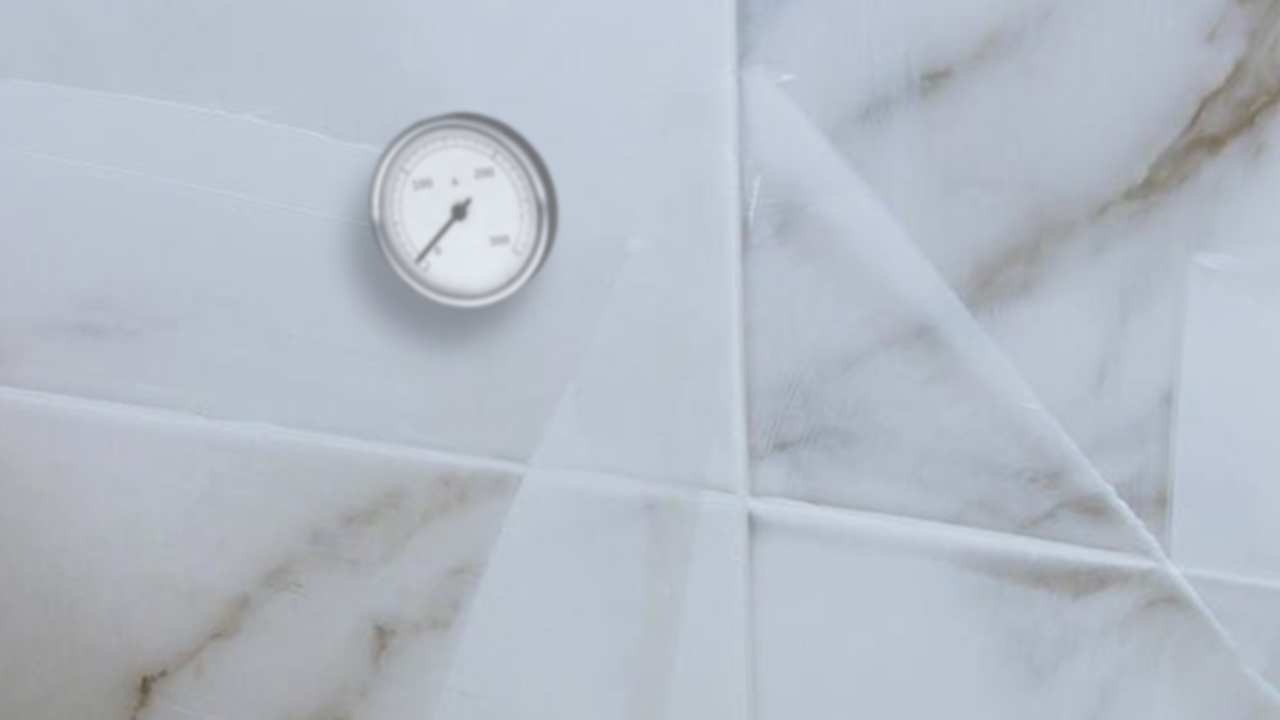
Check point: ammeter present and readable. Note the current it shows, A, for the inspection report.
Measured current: 10 A
